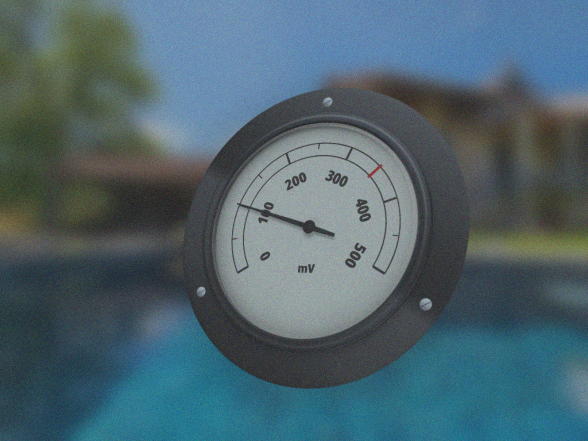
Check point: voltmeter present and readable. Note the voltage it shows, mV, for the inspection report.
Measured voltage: 100 mV
